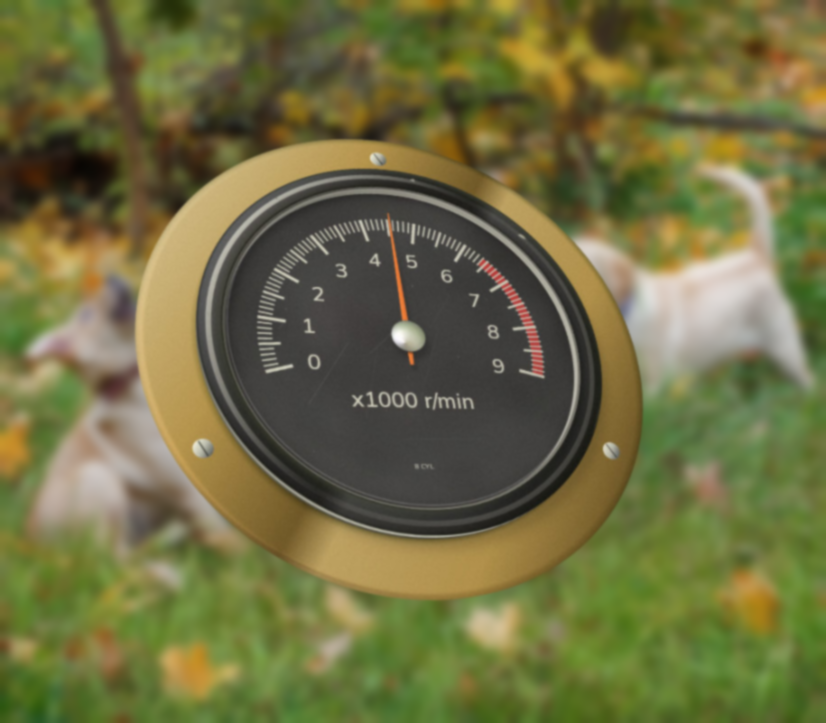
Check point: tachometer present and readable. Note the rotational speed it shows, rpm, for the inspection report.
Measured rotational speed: 4500 rpm
